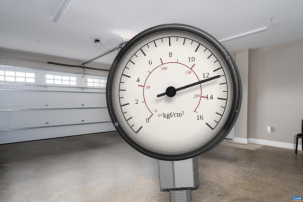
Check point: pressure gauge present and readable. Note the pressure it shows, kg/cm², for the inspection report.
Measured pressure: 12.5 kg/cm²
